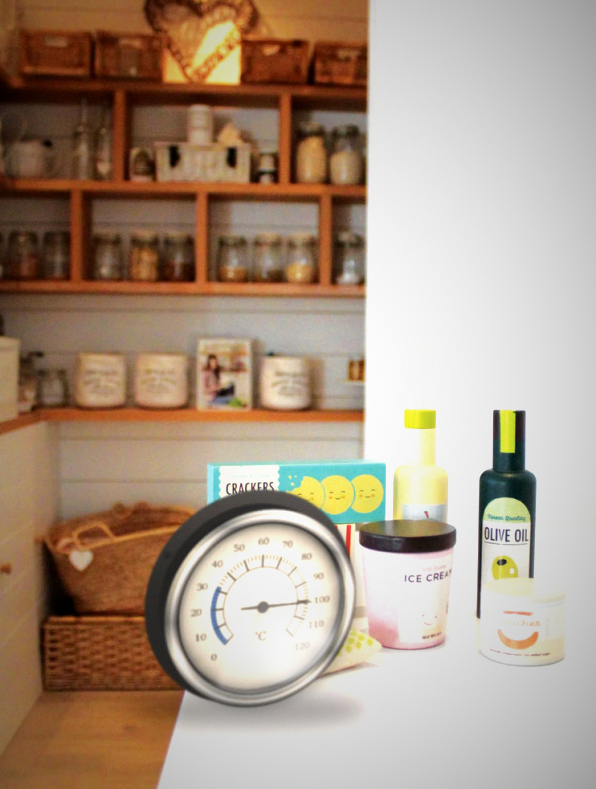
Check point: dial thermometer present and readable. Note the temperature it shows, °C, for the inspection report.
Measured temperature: 100 °C
